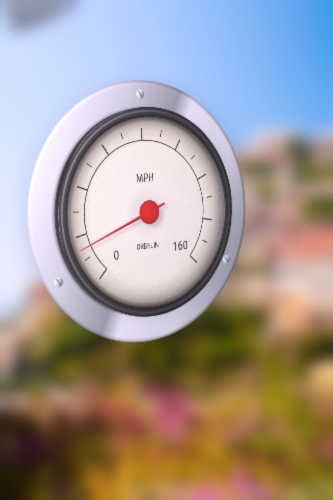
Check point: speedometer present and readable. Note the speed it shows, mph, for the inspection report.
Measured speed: 15 mph
